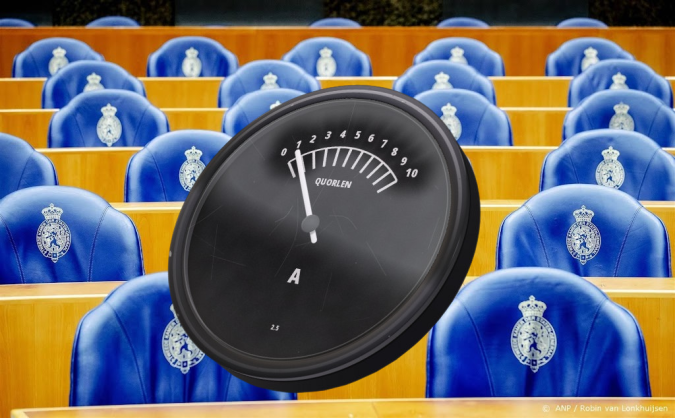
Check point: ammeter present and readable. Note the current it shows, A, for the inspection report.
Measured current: 1 A
